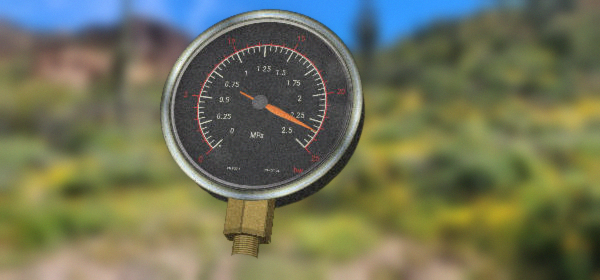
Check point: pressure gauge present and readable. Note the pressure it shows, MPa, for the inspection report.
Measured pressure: 2.35 MPa
